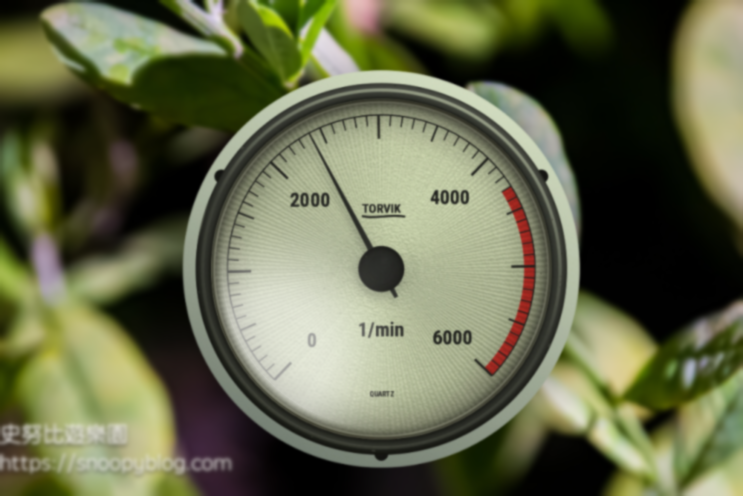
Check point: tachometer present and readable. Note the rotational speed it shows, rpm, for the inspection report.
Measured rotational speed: 2400 rpm
